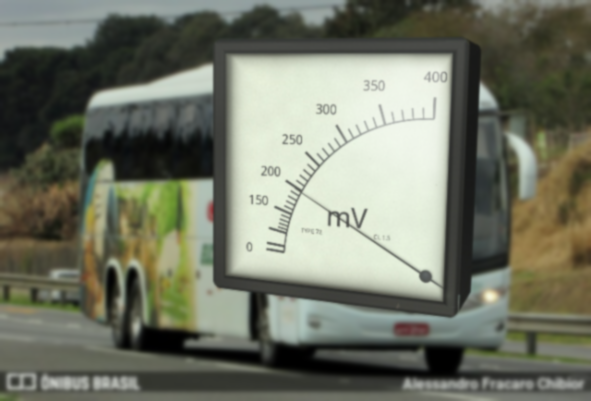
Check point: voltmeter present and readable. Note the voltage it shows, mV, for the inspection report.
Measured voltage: 200 mV
